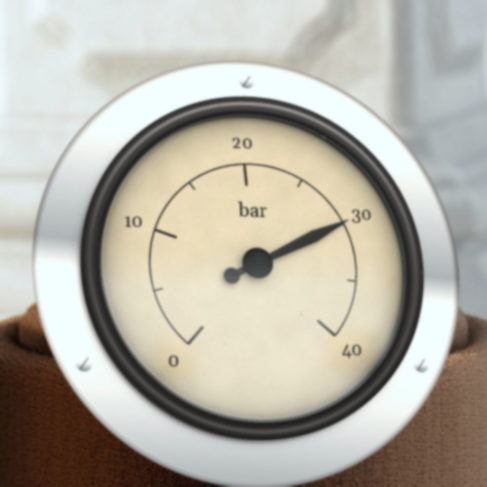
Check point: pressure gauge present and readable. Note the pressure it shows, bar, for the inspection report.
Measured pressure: 30 bar
